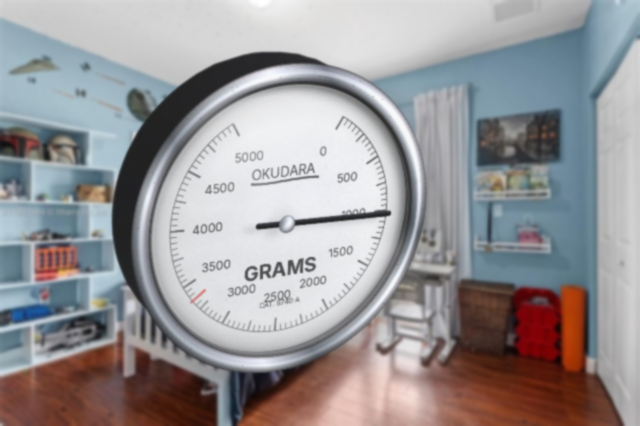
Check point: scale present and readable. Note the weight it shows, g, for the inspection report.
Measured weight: 1000 g
